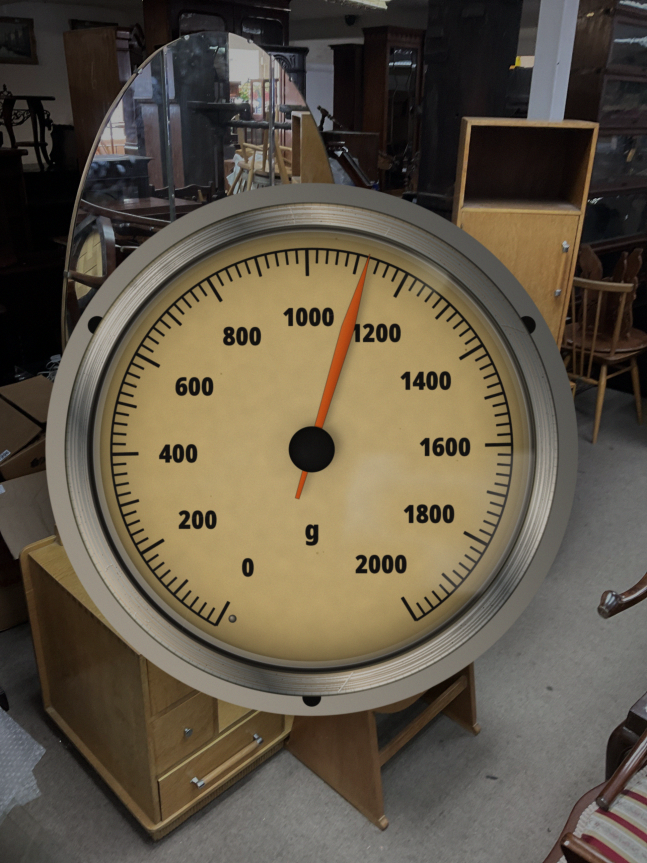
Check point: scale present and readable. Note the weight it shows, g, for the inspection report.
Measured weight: 1120 g
